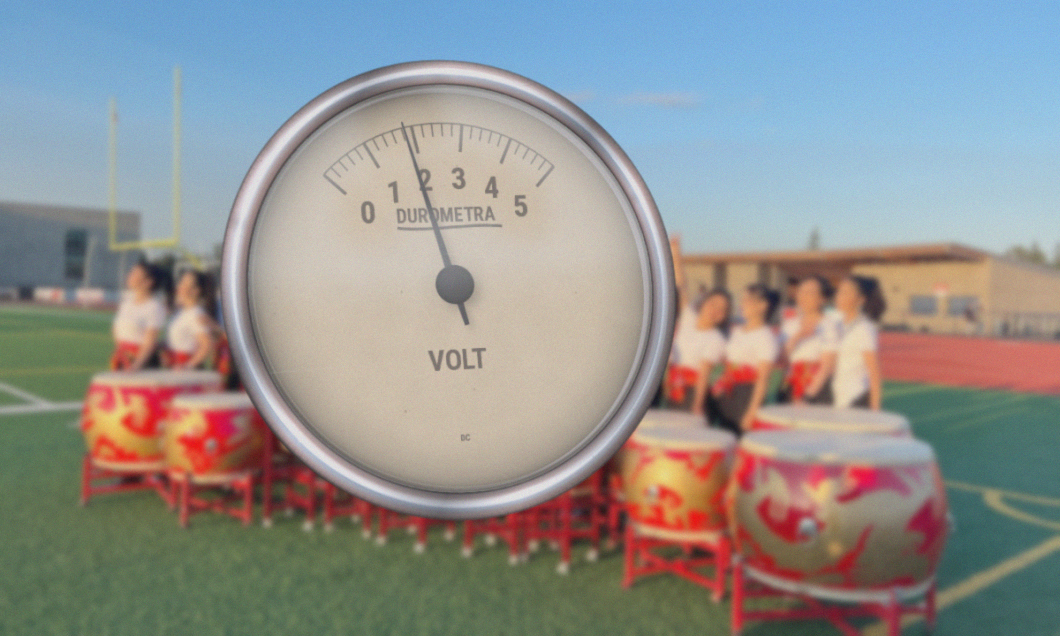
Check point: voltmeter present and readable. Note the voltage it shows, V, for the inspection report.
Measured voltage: 1.8 V
